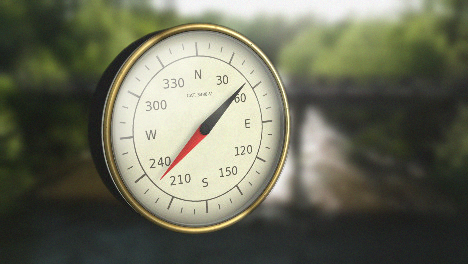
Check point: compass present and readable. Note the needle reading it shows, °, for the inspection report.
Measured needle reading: 230 °
